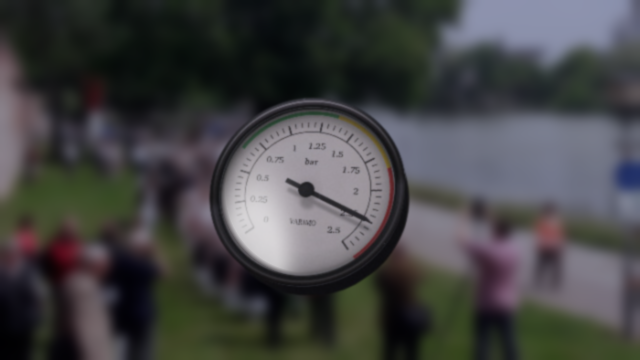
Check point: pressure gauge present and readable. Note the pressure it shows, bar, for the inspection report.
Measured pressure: 2.25 bar
